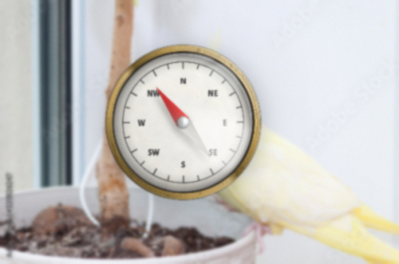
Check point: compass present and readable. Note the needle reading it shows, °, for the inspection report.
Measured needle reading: 322.5 °
